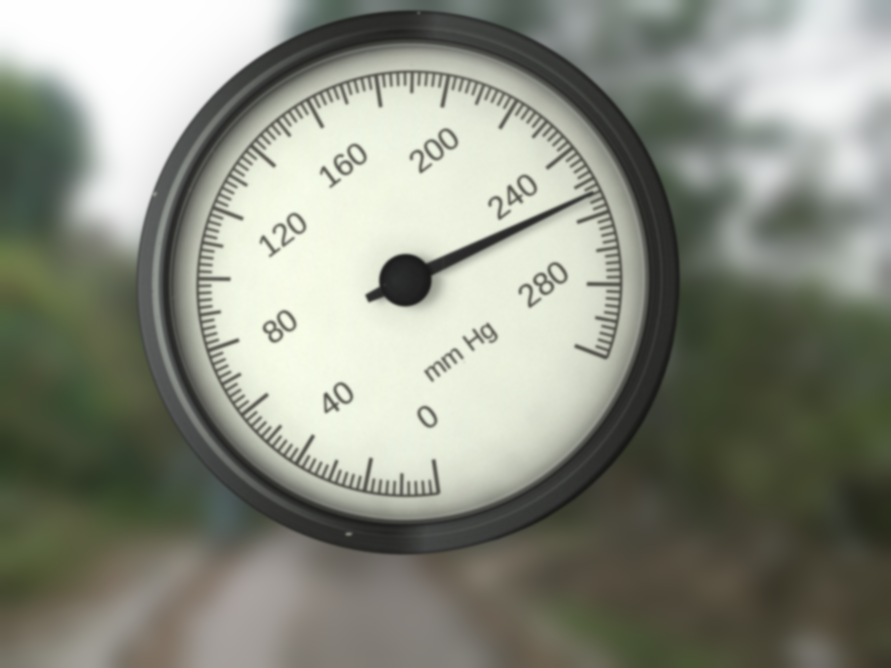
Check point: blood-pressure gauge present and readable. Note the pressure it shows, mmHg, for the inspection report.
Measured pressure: 254 mmHg
